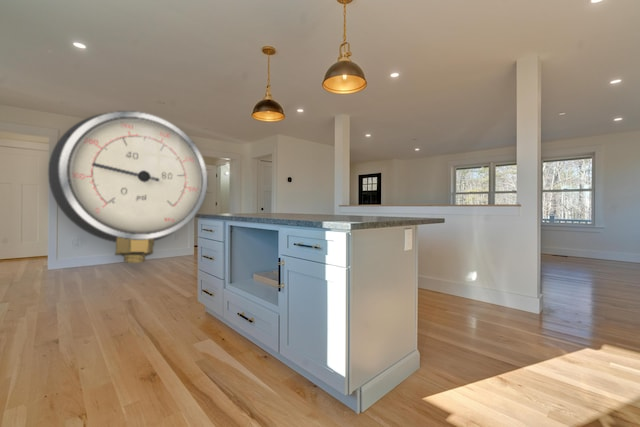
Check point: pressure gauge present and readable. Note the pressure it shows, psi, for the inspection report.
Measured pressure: 20 psi
